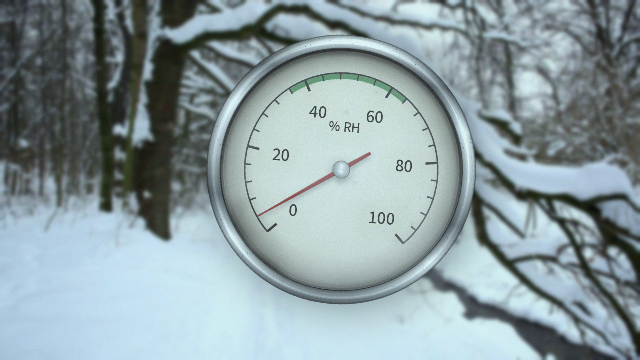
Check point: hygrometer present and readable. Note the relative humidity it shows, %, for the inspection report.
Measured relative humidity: 4 %
